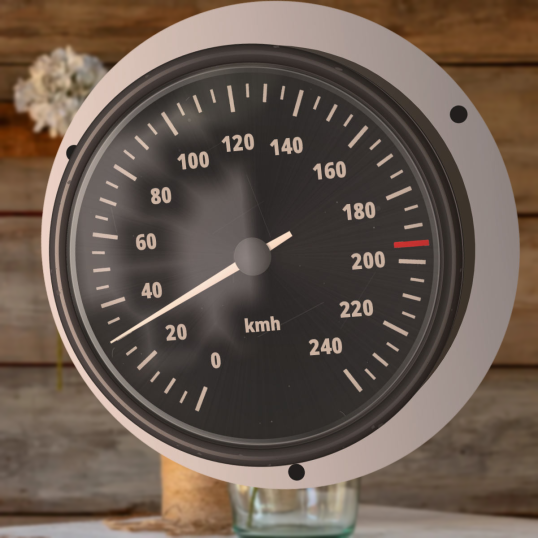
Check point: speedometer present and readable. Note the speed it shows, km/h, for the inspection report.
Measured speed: 30 km/h
